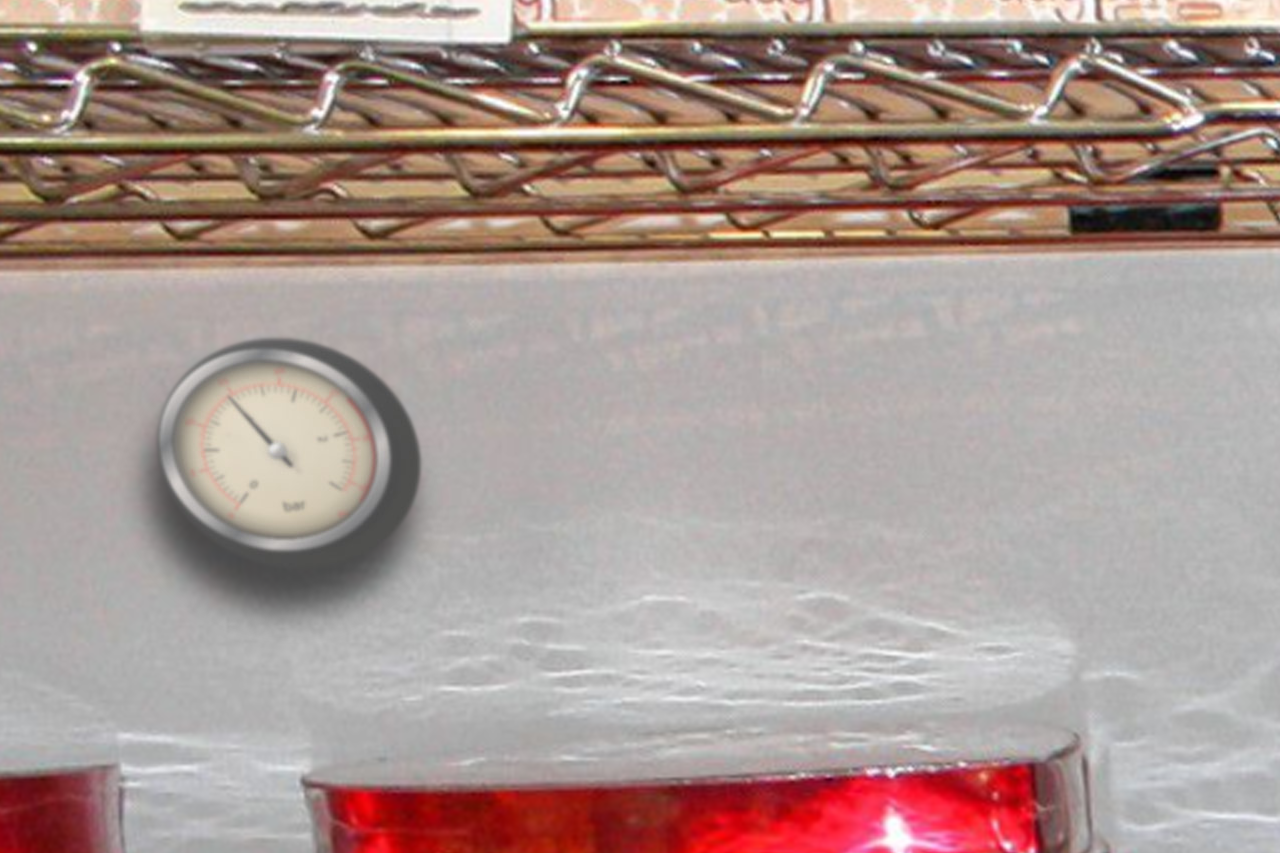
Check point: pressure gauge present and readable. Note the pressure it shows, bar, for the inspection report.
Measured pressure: 1 bar
